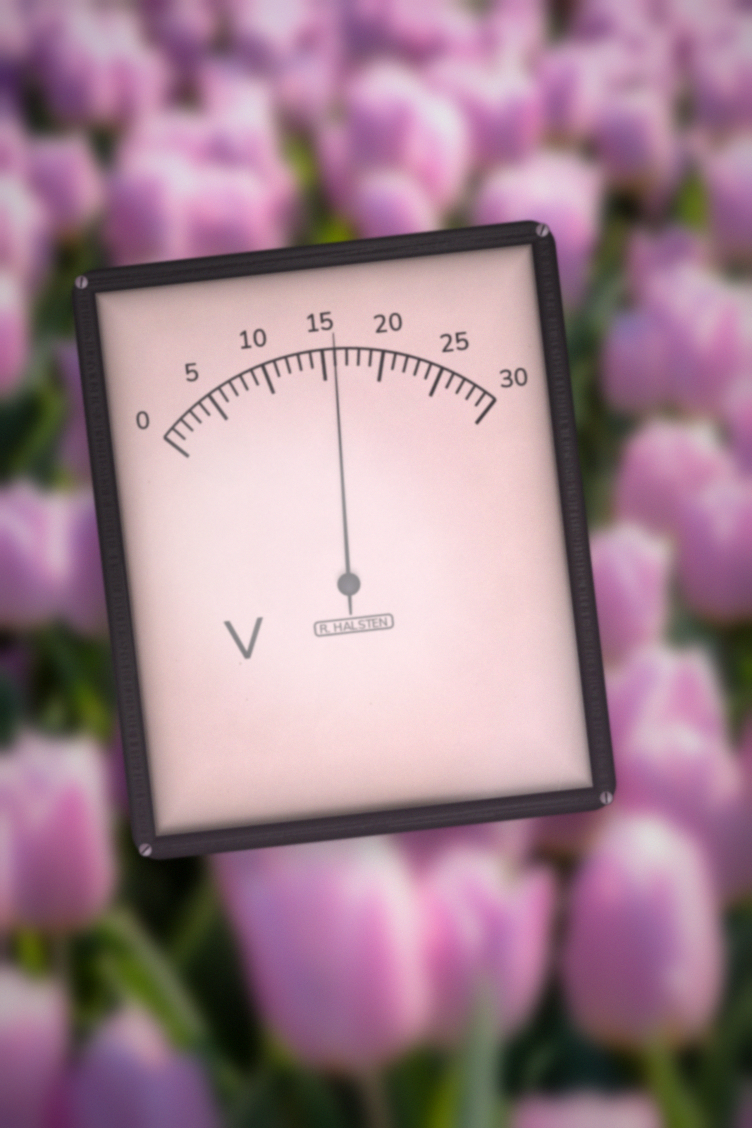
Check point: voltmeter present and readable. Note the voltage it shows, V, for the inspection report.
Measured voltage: 16 V
